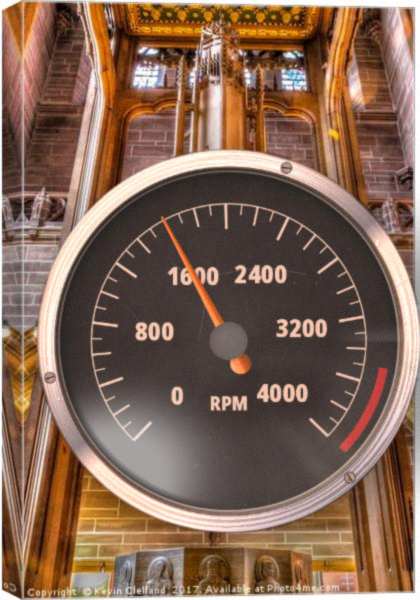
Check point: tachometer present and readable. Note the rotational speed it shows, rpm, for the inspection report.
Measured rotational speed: 1600 rpm
